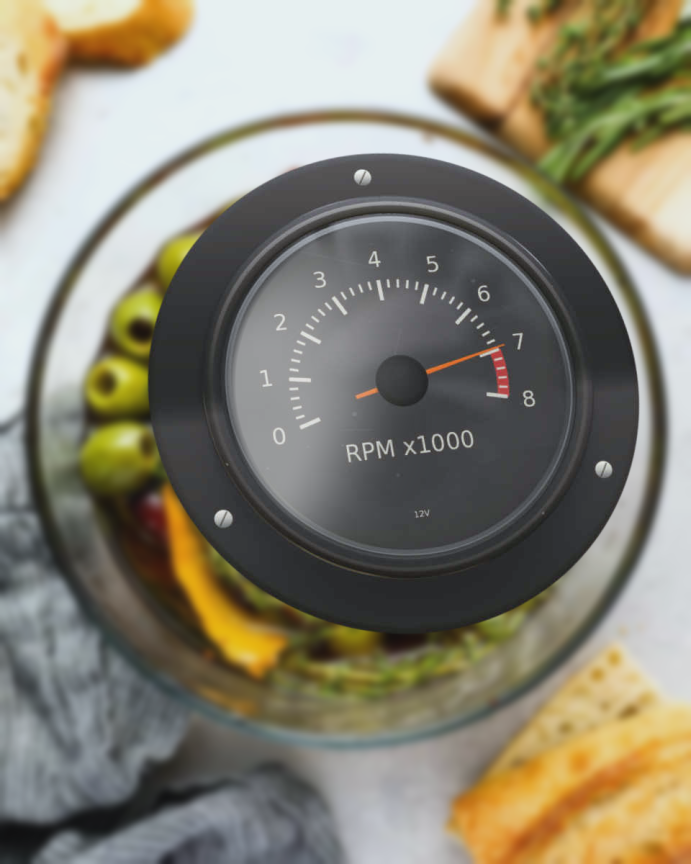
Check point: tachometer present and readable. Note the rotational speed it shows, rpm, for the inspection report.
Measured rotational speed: 7000 rpm
